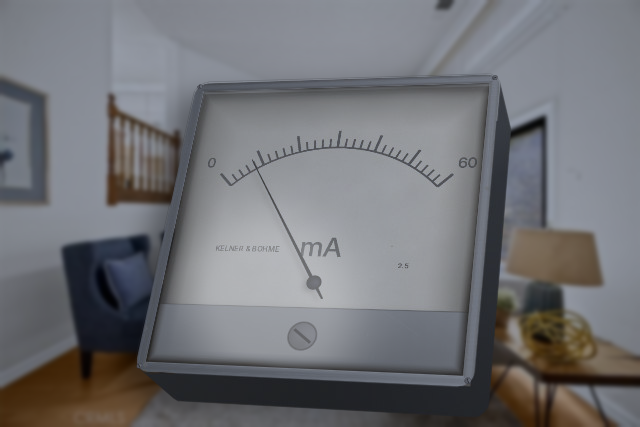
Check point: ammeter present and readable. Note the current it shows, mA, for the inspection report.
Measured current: 8 mA
